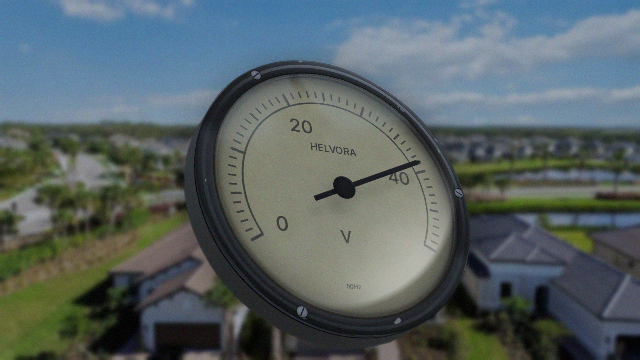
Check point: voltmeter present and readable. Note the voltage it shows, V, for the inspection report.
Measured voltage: 39 V
